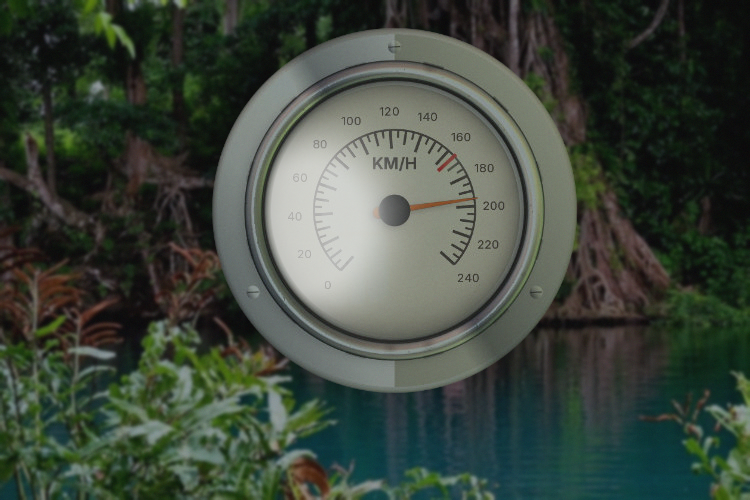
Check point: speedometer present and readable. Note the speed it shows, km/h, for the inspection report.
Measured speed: 195 km/h
